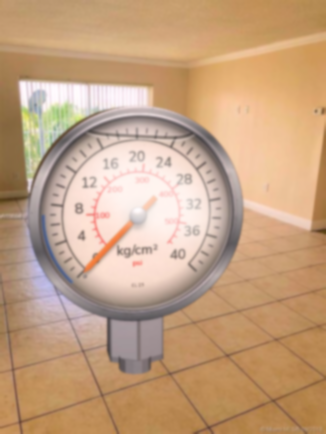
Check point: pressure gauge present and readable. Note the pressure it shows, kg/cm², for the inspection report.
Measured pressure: 0 kg/cm²
